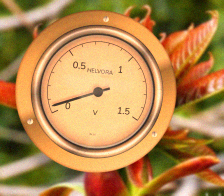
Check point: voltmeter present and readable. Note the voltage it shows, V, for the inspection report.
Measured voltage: 0.05 V
